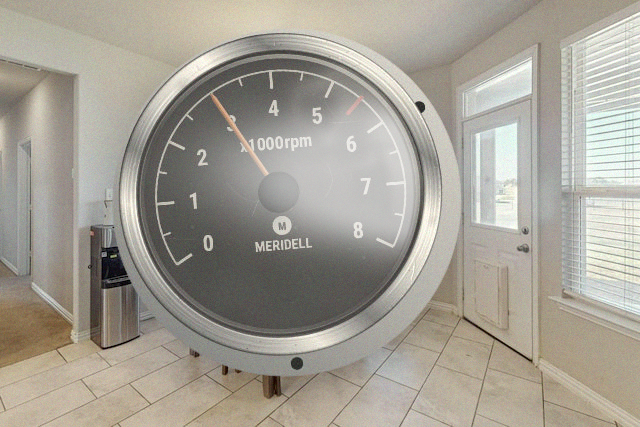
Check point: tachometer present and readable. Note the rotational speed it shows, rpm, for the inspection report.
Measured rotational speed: 3000 rpm
